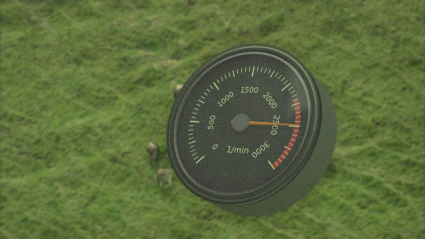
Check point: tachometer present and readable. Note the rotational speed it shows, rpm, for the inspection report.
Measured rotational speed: 2500 rpm
